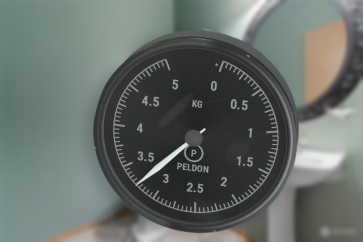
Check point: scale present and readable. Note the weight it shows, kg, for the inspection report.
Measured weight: 3.25 kg
